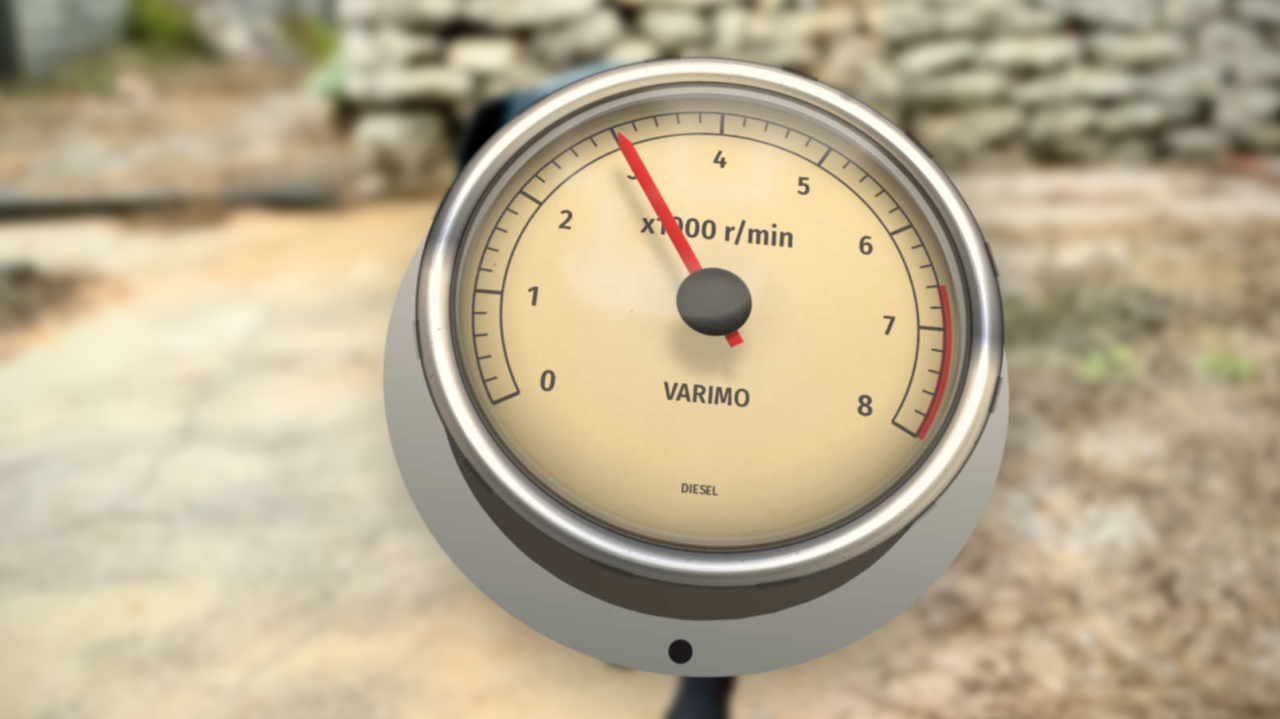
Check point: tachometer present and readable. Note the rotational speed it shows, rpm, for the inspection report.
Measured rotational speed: 3000 rpm
